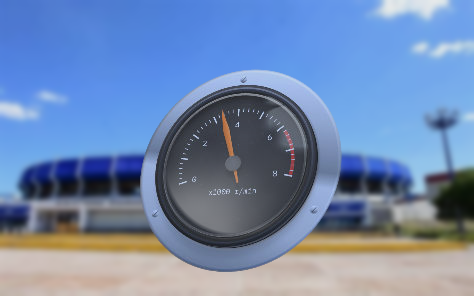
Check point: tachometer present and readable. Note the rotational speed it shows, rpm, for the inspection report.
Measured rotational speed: 3400 rpm
